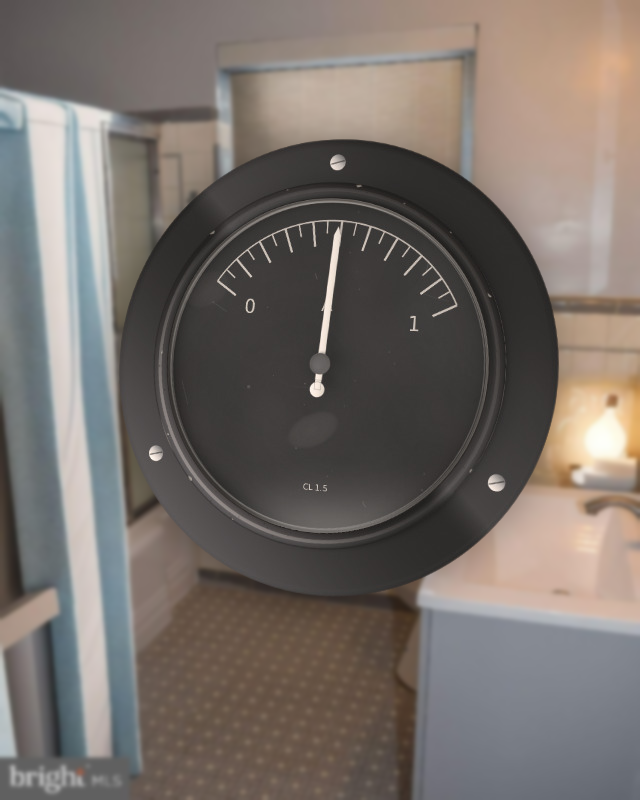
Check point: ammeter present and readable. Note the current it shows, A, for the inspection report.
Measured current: 0.5 A
